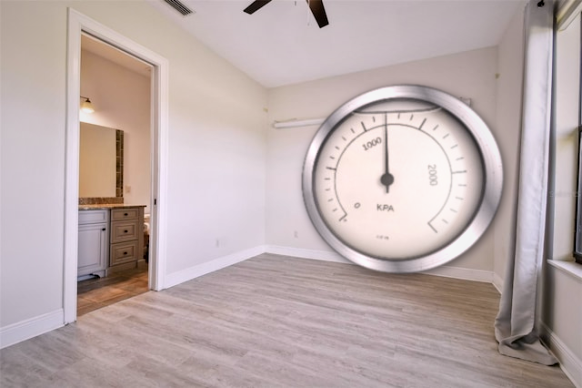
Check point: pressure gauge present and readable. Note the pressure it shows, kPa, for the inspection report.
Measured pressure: 1200 kPa
